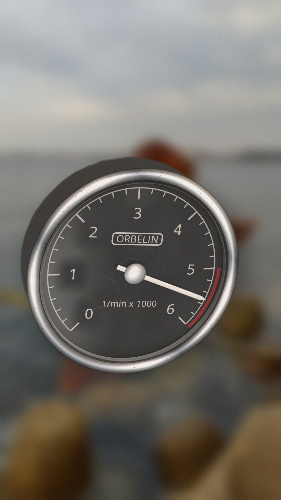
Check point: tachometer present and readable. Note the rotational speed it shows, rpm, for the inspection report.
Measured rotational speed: 5500 rpm
